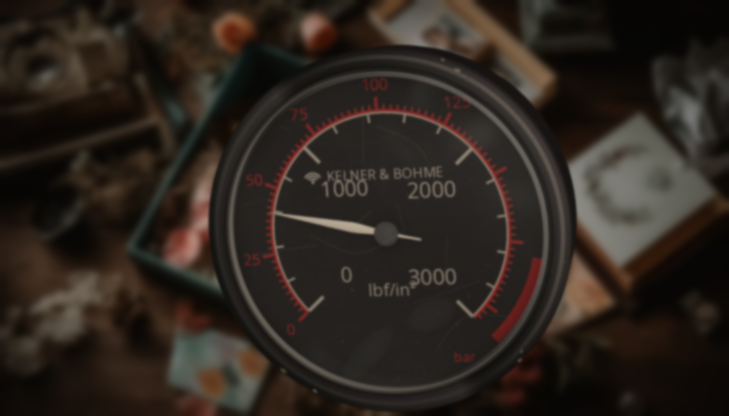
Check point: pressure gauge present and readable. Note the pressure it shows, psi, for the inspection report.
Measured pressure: 600 psi
